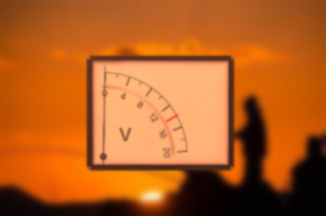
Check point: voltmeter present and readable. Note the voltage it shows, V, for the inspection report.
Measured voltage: 0 V
